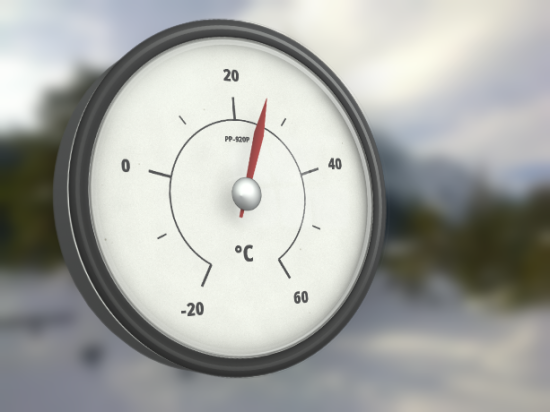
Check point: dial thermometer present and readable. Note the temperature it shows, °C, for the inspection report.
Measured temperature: 25 °C
